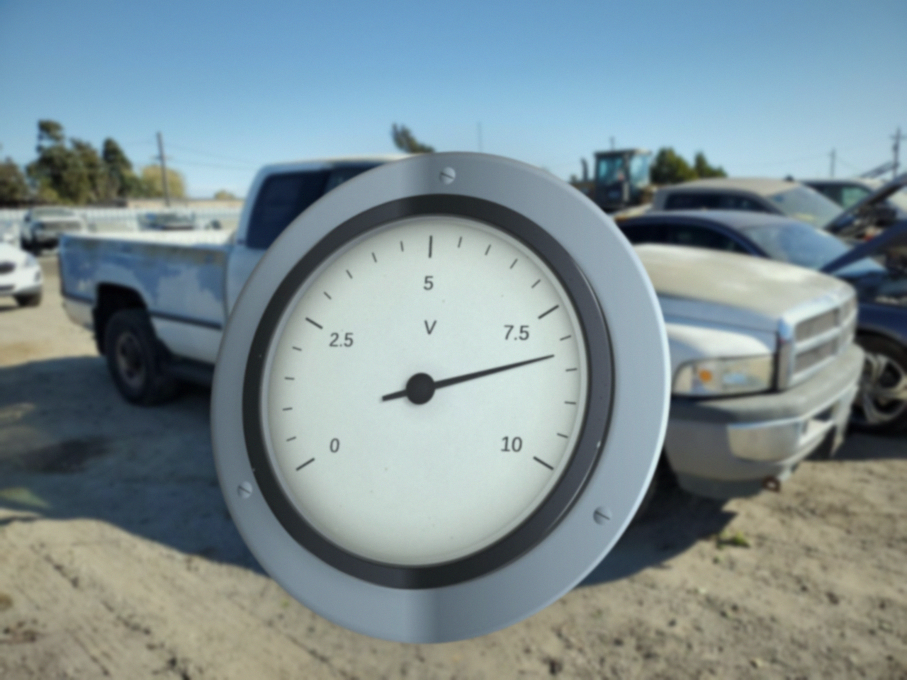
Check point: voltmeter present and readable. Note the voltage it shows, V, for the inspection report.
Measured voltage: 8.25 V
